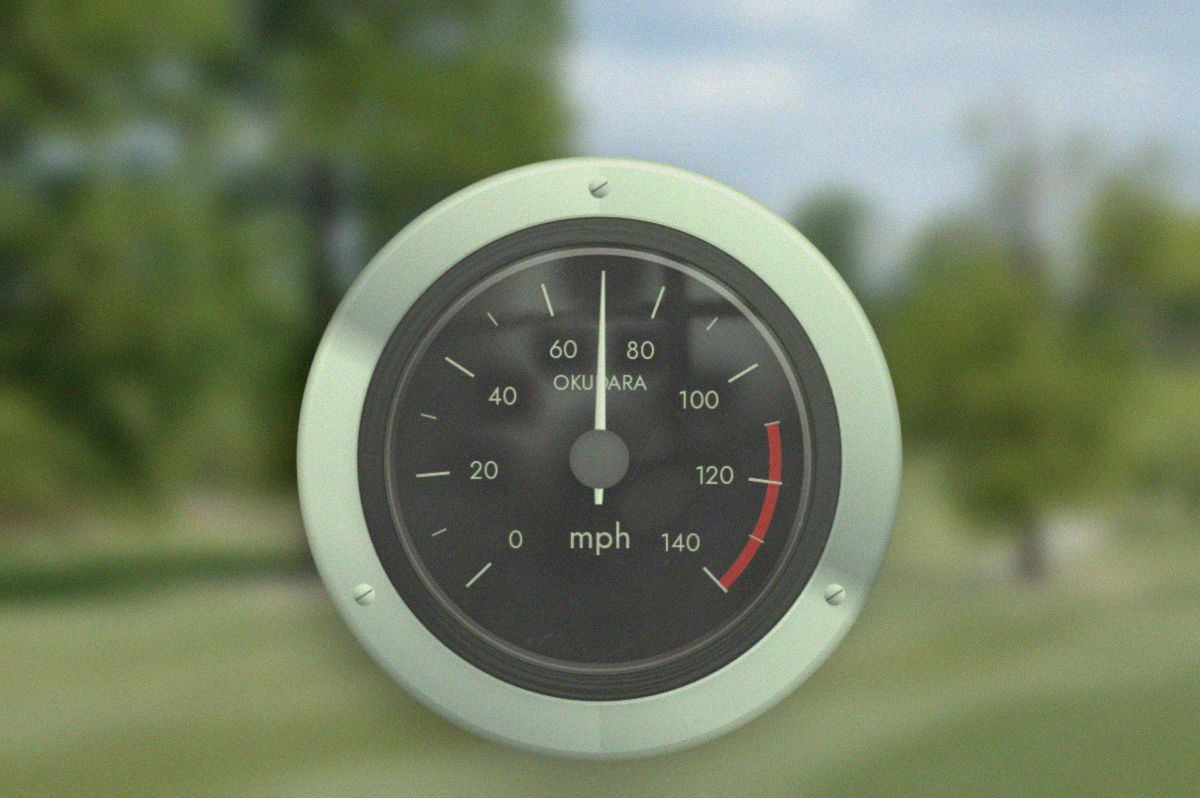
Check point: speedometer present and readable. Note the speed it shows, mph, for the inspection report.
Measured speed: 70 mph
